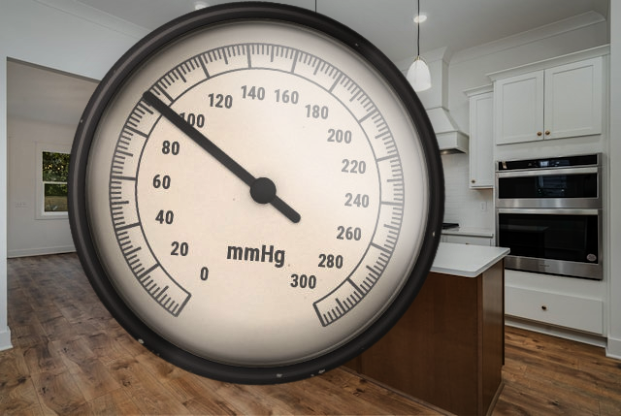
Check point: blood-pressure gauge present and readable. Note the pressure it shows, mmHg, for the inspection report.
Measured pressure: 94 mmHg
